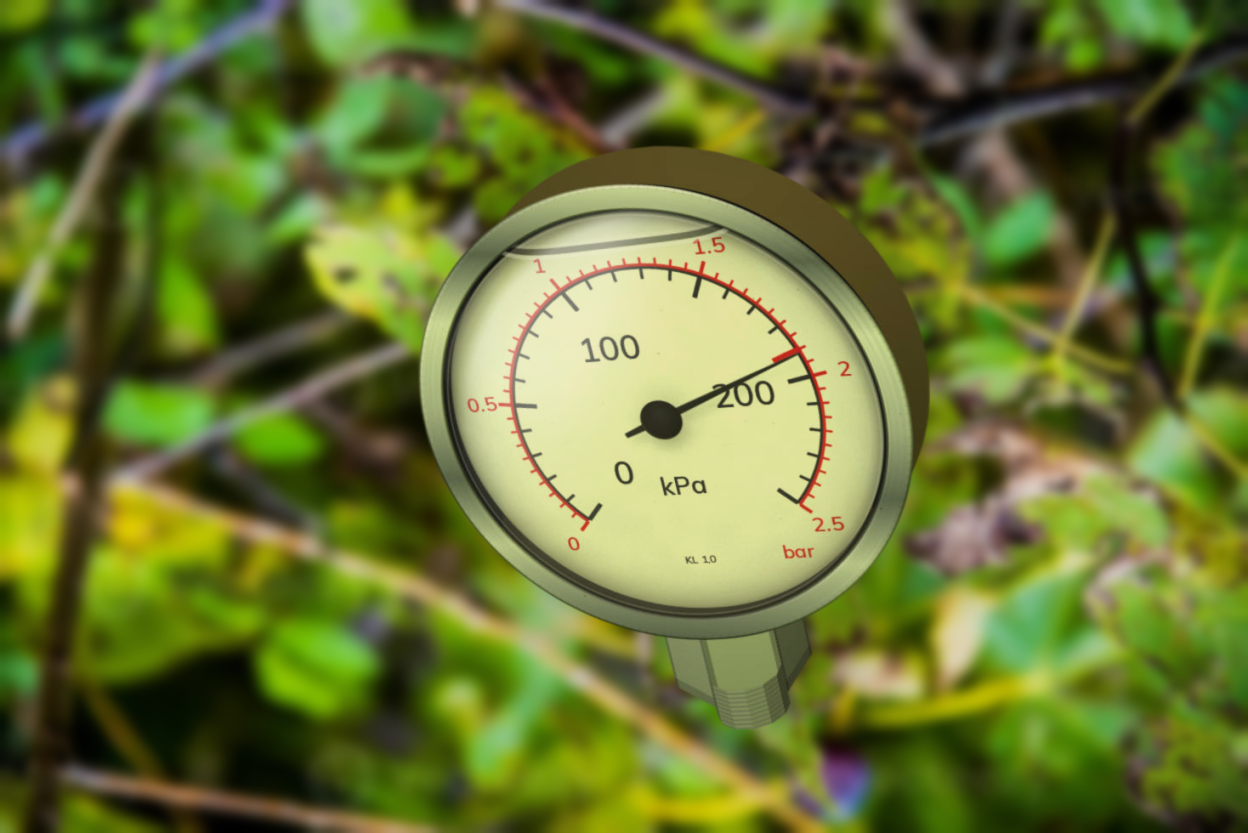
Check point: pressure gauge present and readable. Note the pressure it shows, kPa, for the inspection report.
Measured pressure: 190 kPa
